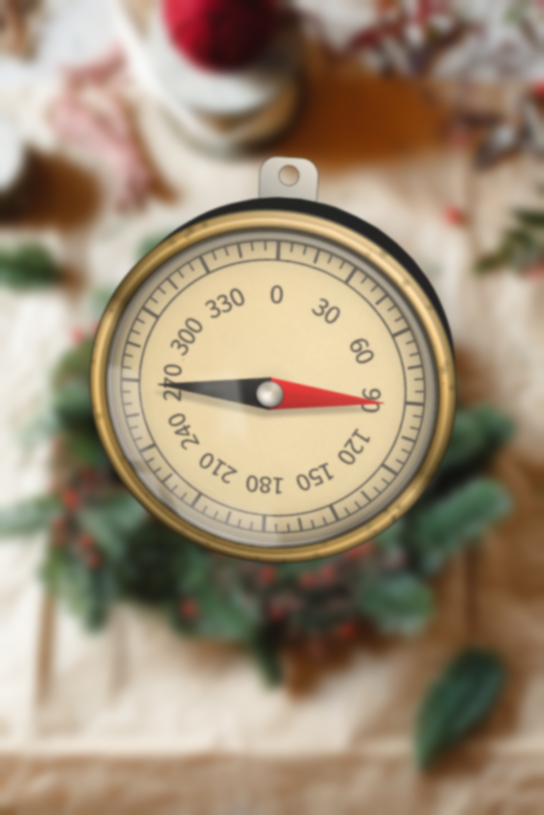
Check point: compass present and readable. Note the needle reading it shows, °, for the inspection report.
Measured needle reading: 90 °
